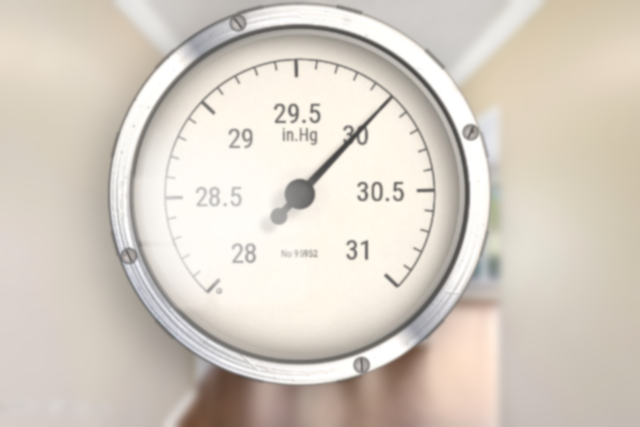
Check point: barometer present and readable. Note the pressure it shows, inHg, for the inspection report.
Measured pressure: 30 inHg
